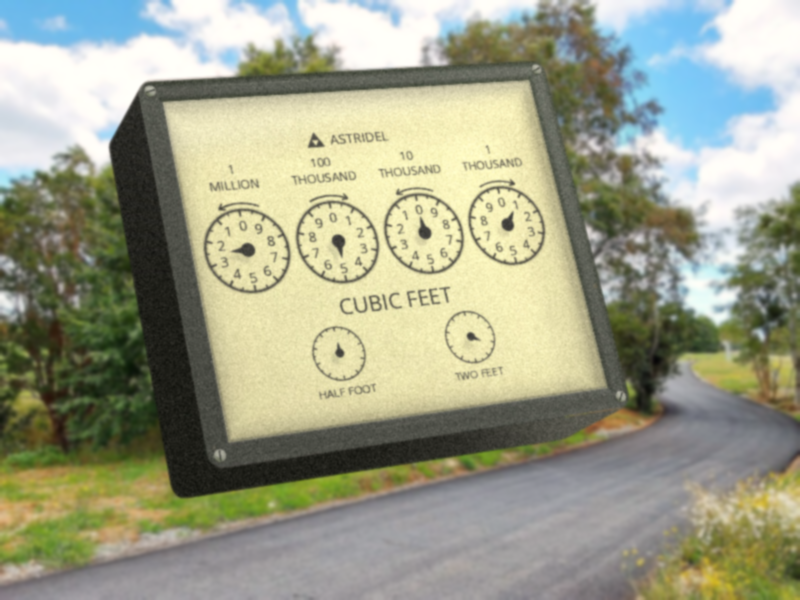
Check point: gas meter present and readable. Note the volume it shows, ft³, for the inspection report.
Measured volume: 250100 ft³
